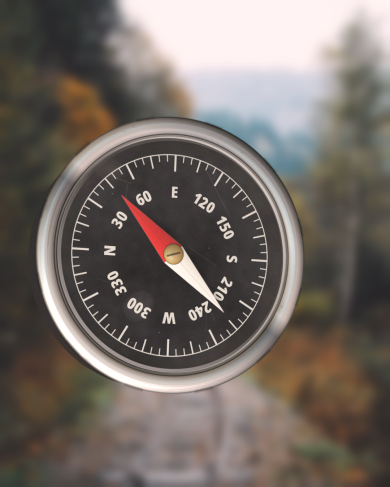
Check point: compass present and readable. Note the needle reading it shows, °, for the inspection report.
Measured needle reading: 45 °
